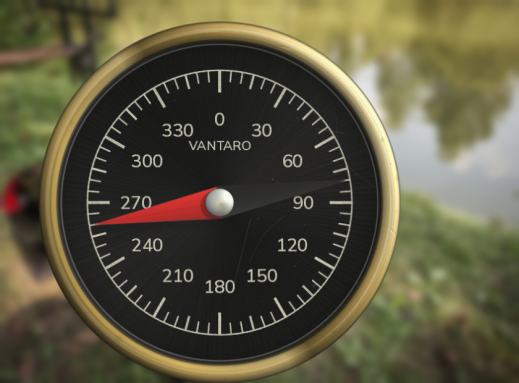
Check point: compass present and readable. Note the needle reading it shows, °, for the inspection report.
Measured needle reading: 260 °
